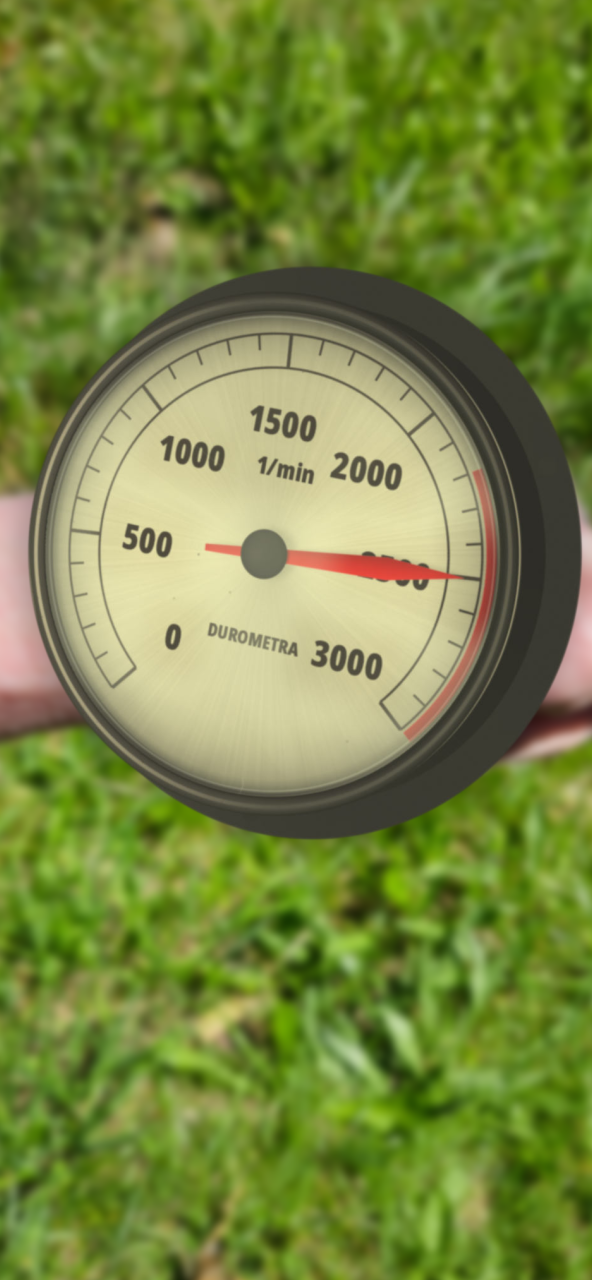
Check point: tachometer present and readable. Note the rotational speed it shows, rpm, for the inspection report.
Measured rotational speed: 2500 rpm
